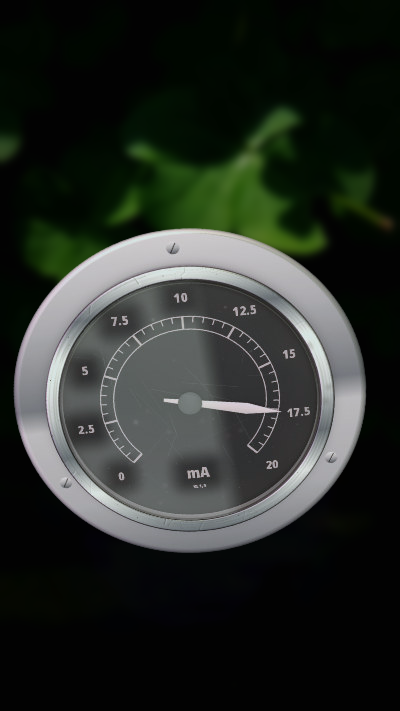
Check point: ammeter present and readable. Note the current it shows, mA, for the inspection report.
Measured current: 17.5 mA
